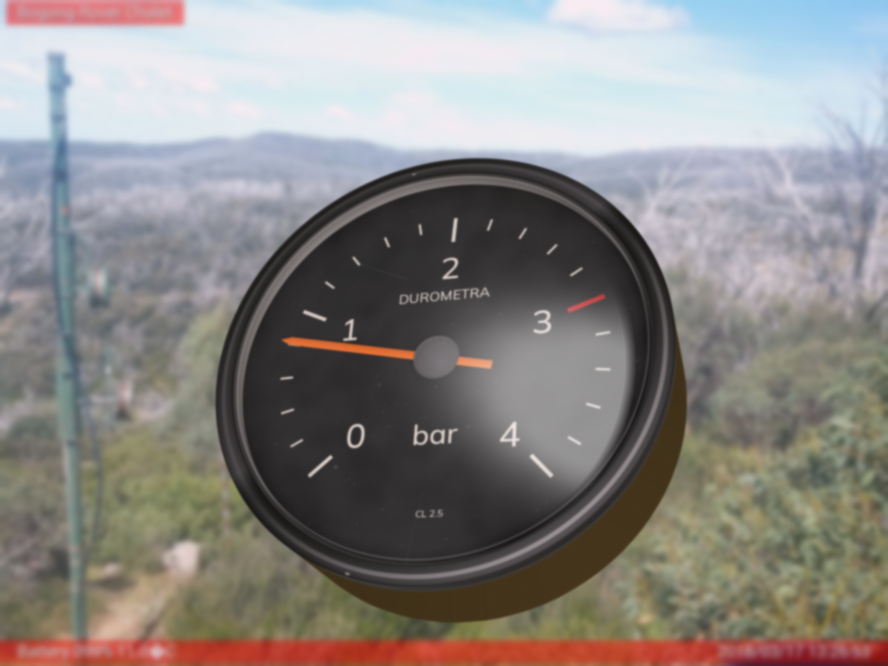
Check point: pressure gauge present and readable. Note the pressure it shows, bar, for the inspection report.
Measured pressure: 0.8 bar
